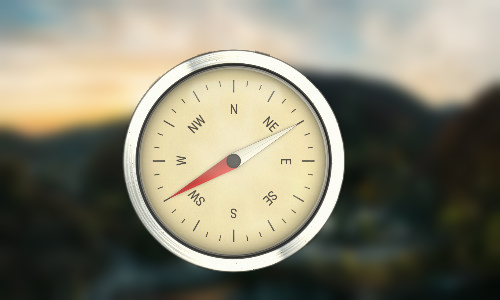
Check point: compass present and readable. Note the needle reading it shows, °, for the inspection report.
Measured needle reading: 240 °
